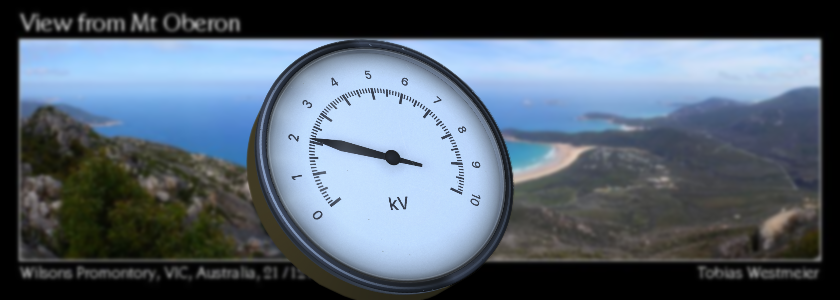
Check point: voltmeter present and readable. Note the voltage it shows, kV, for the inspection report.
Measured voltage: 2 kV
